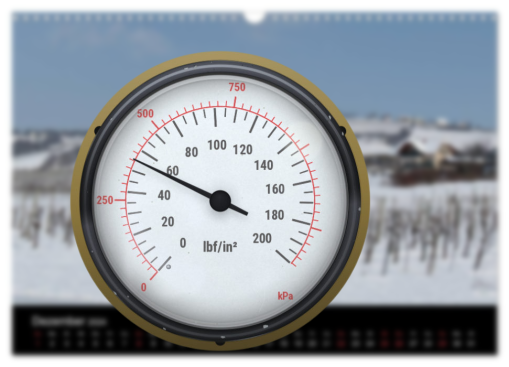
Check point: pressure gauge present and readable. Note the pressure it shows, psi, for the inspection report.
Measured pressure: 55 psi
